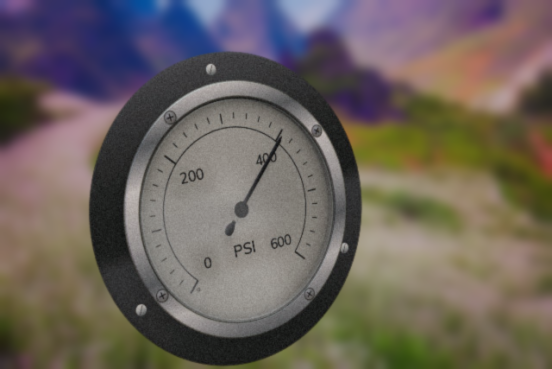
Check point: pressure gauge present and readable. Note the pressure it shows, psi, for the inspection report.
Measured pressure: 400 psi
